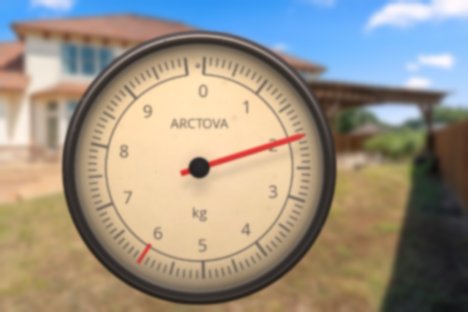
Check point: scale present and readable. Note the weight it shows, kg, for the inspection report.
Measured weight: 2 kg
